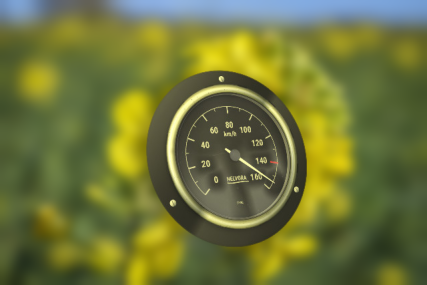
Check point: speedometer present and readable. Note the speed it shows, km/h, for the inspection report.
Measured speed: 155 km/h
